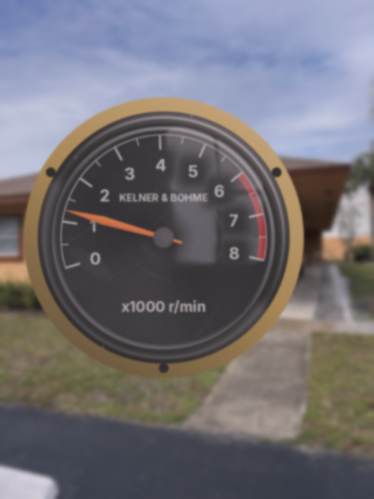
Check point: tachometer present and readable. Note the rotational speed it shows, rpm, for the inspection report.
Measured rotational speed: 1250 rpm
